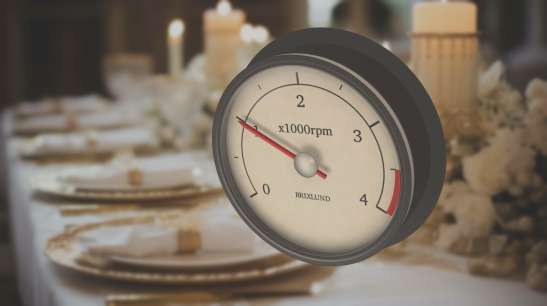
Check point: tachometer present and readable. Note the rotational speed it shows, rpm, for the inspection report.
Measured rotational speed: 1000 rpm
